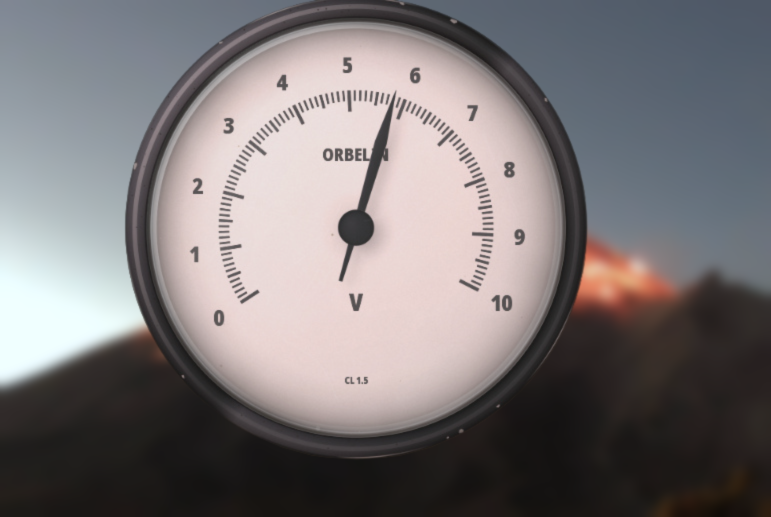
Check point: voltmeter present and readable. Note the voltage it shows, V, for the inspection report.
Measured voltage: 5.8 V
